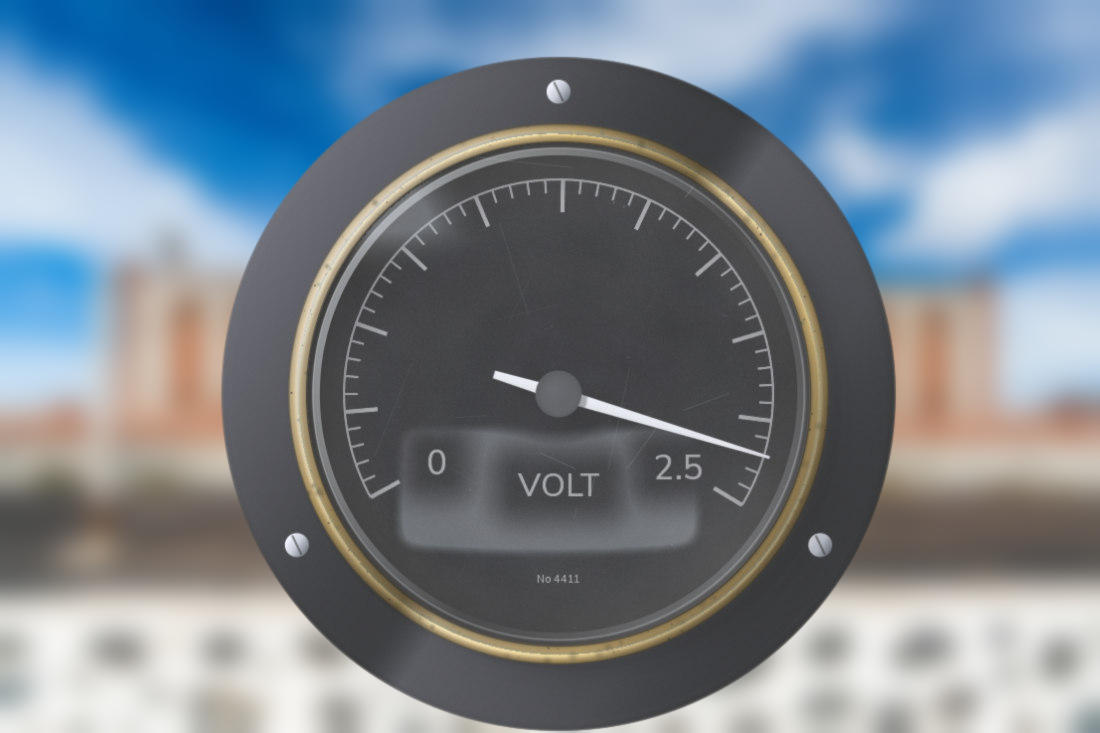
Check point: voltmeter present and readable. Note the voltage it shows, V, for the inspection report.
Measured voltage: 2.35 V
